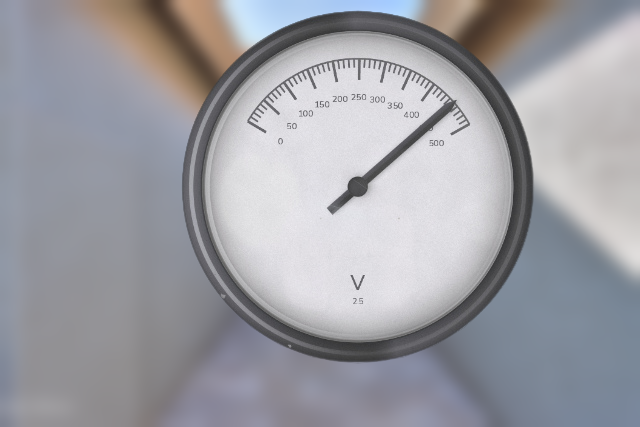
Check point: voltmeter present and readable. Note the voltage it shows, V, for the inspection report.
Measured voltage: 450 V
